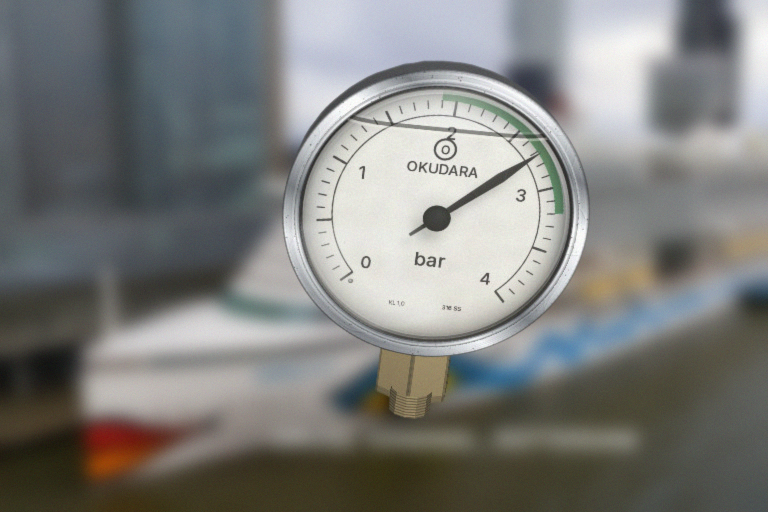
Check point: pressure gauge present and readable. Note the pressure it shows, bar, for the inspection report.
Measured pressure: 2.7 bar
